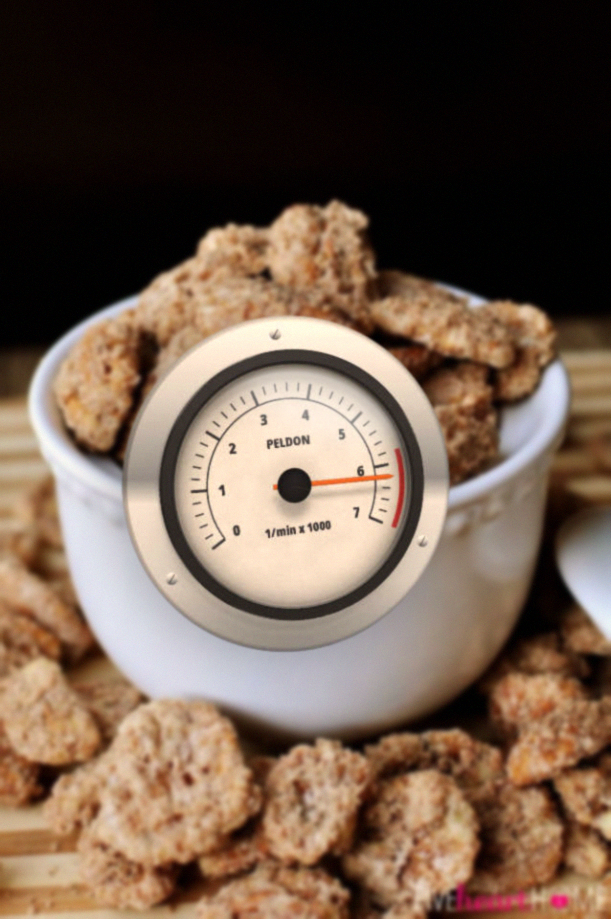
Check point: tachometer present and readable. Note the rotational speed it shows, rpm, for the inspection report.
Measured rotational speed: 6200 rpm
